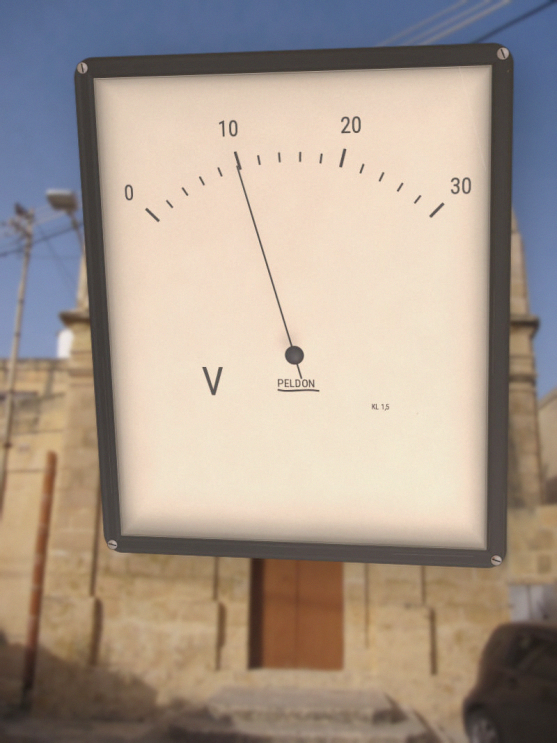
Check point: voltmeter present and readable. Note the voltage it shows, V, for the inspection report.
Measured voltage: 10 V
